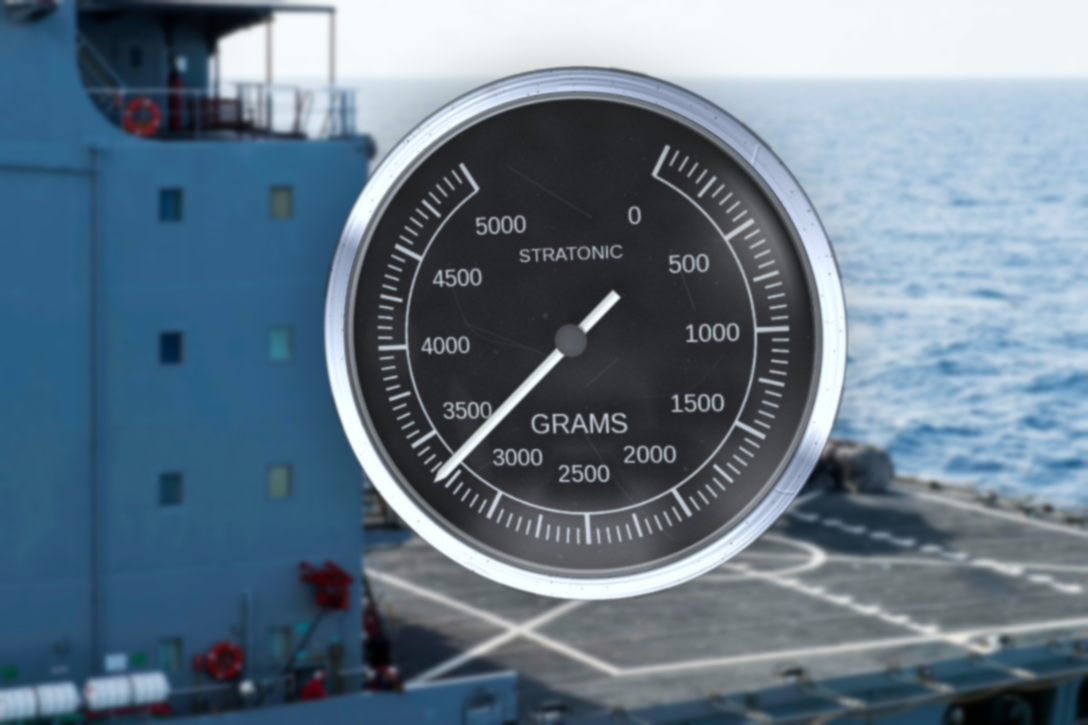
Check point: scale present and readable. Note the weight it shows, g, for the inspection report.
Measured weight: 3300 g
